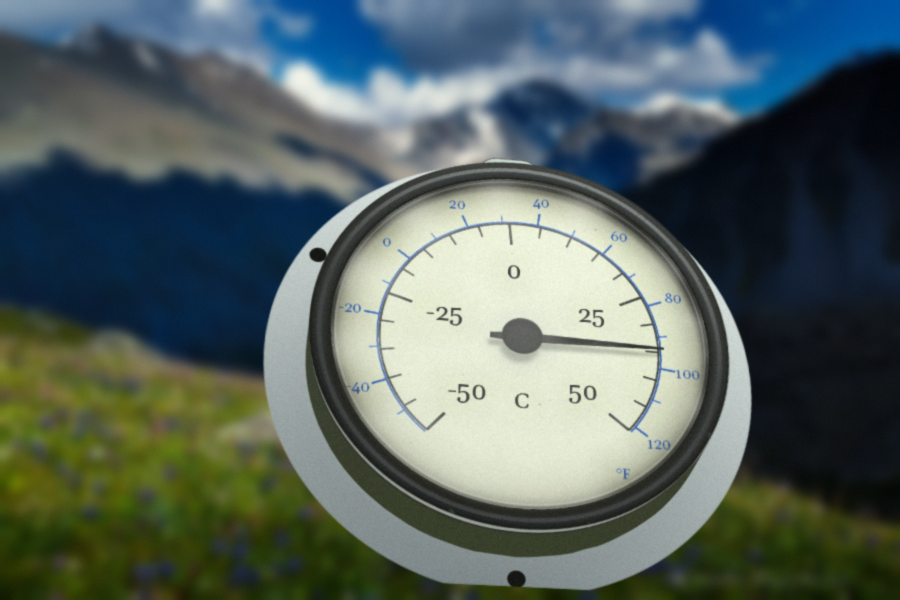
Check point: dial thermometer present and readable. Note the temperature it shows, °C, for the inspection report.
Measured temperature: 35 °C
